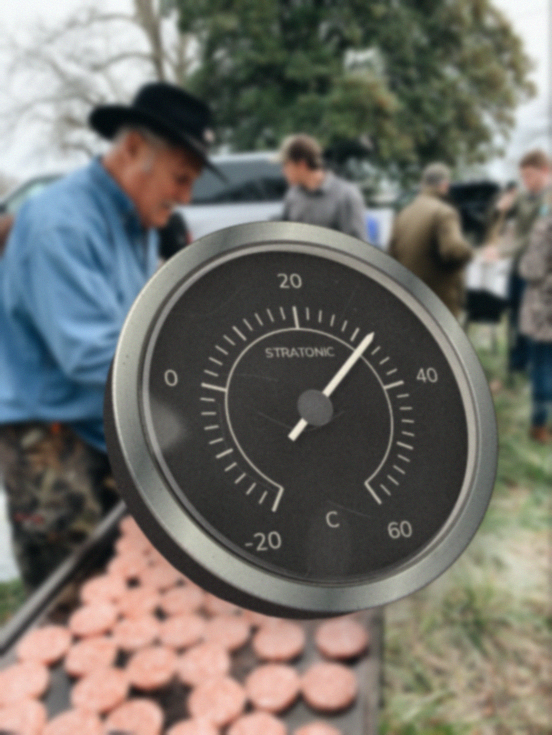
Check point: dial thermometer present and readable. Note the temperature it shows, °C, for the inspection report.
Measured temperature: 32 °C
